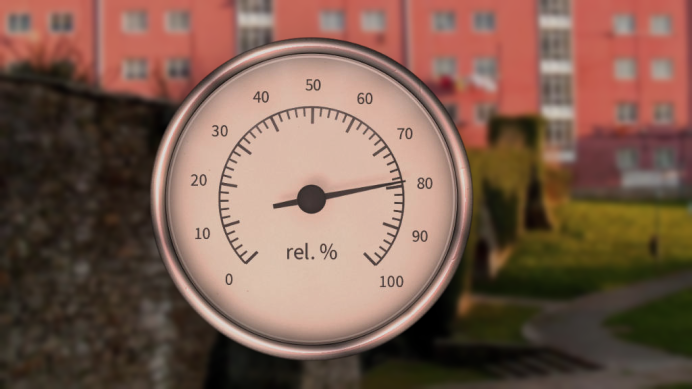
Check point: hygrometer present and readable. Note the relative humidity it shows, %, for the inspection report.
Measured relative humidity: 79 %
